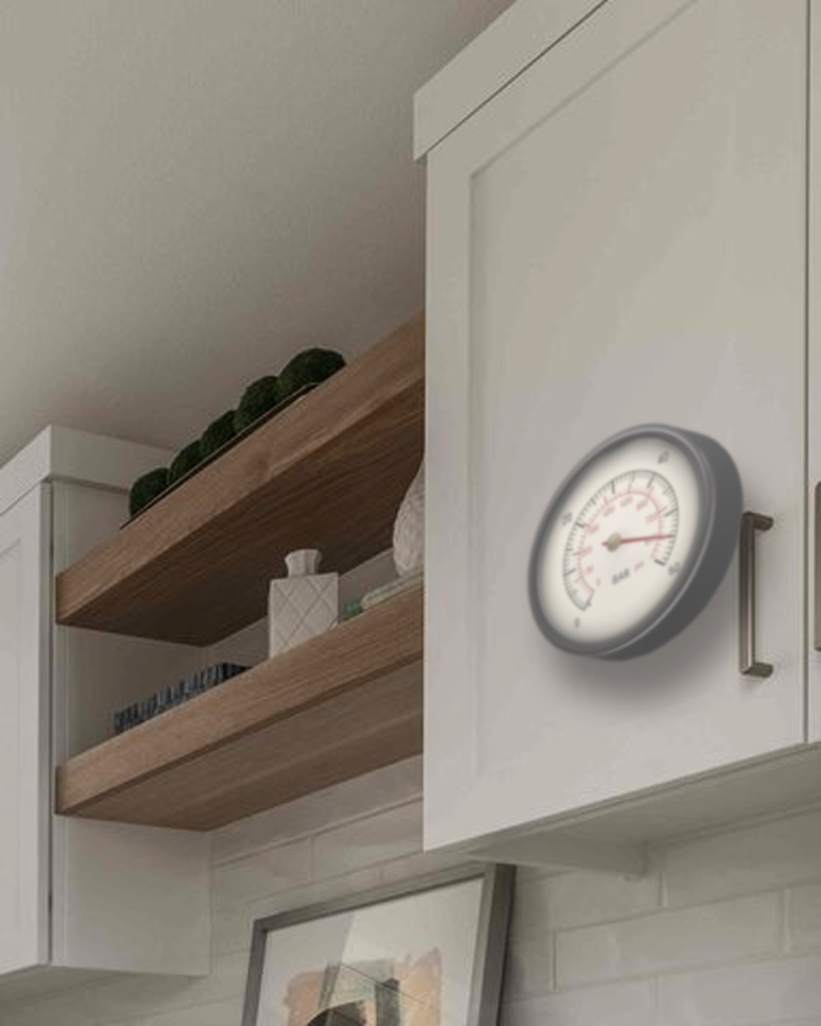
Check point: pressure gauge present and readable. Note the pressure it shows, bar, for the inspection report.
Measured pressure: 55 bar
